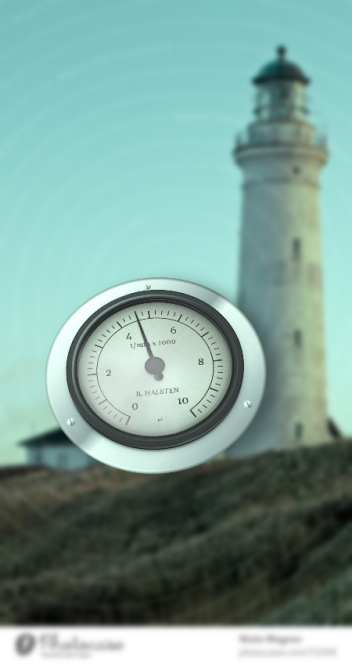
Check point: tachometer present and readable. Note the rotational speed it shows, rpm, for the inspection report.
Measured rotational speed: 4600 rpm
